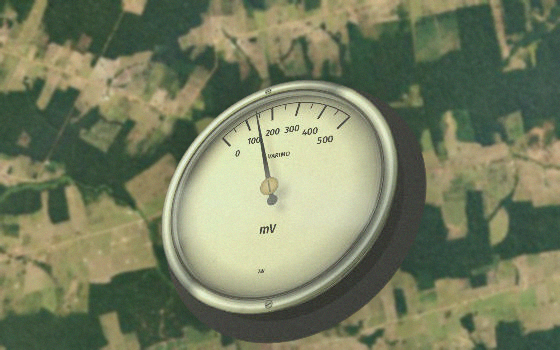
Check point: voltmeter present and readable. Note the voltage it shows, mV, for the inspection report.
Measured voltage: 150 mV
